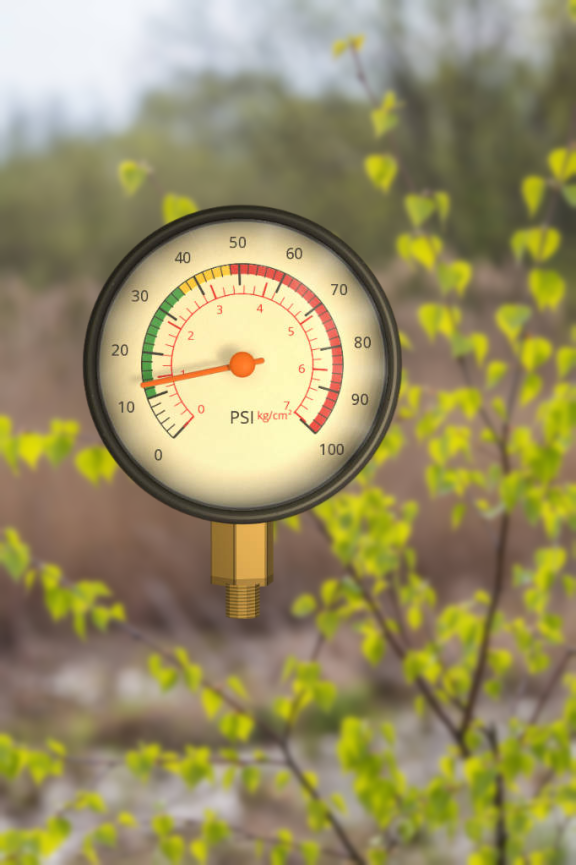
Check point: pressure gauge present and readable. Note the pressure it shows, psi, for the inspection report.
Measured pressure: 13 psi
